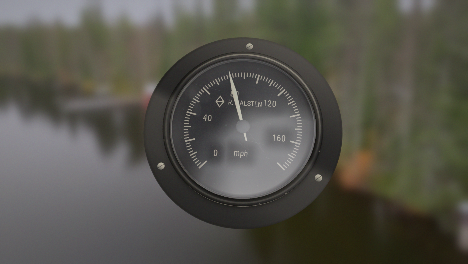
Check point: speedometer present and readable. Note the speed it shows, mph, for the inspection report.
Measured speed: 80 mph
